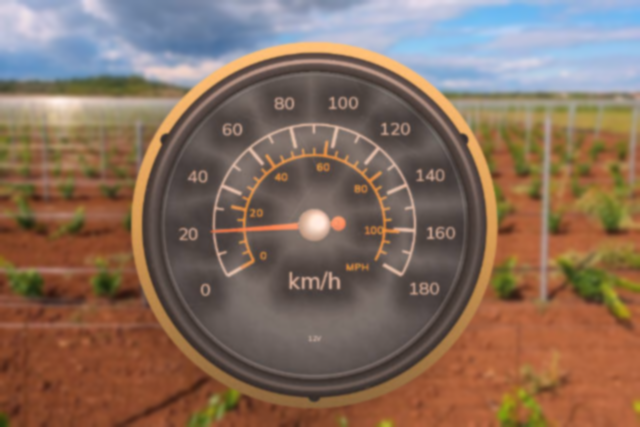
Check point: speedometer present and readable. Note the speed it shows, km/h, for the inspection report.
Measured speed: 20 km/h
